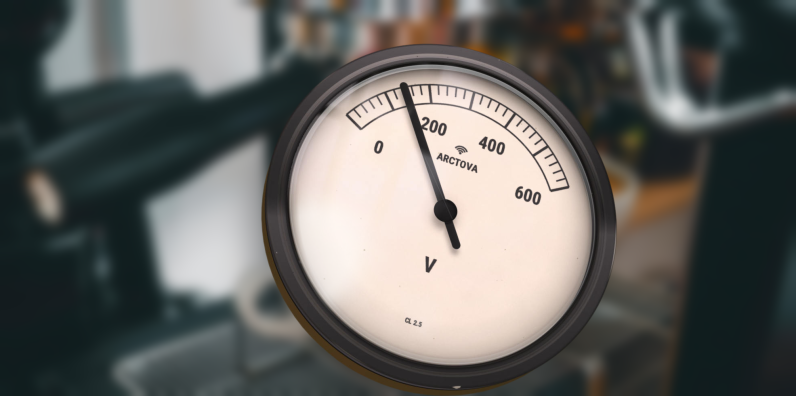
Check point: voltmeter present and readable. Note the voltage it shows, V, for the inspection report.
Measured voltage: 140 V
